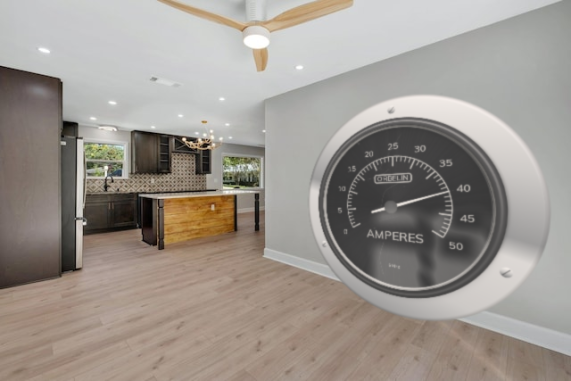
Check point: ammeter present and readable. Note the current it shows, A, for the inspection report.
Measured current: 40 A
